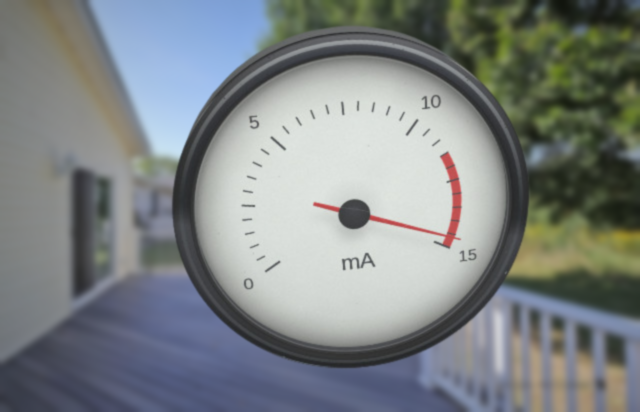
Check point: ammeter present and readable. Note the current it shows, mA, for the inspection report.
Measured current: 14.5 mA
